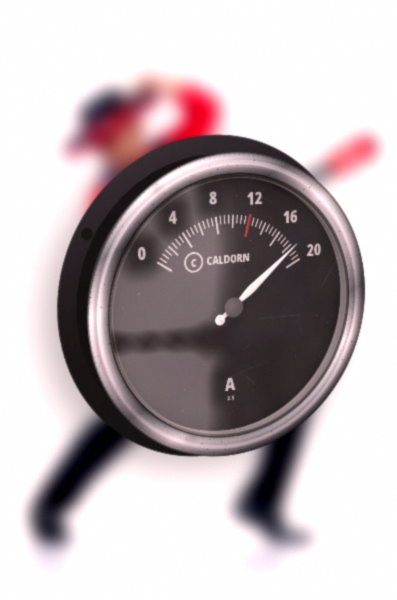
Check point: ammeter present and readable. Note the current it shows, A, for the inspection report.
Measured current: 18 A
